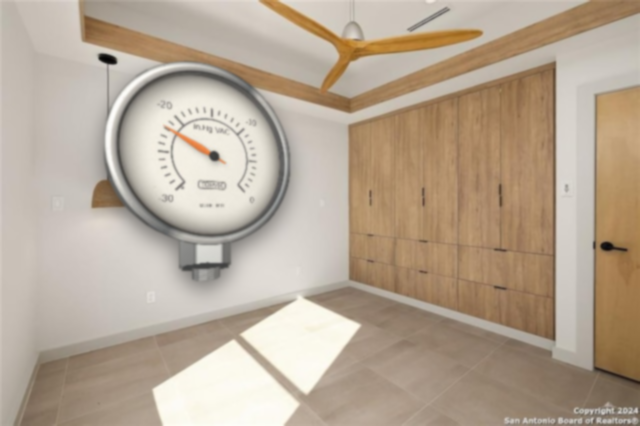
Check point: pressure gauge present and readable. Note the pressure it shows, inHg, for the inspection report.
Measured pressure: -22 inHg
